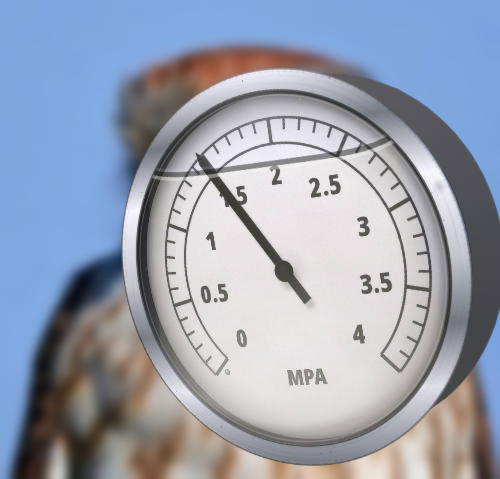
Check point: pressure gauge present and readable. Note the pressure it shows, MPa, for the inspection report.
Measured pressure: 1.5 MPa
